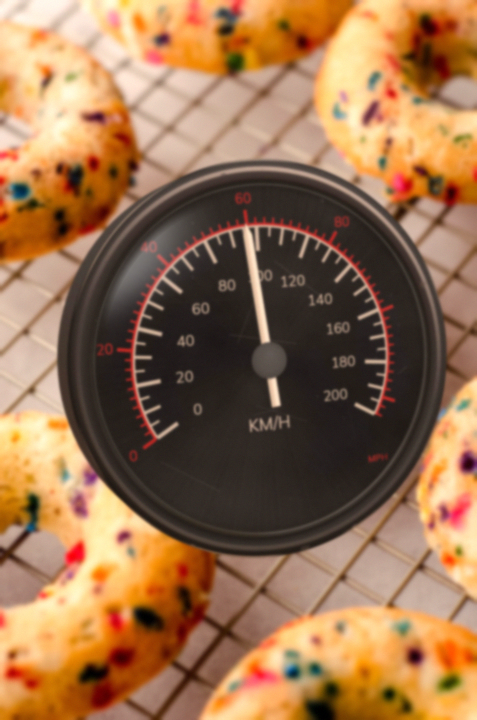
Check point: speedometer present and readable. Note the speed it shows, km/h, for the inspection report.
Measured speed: 95 km/h
